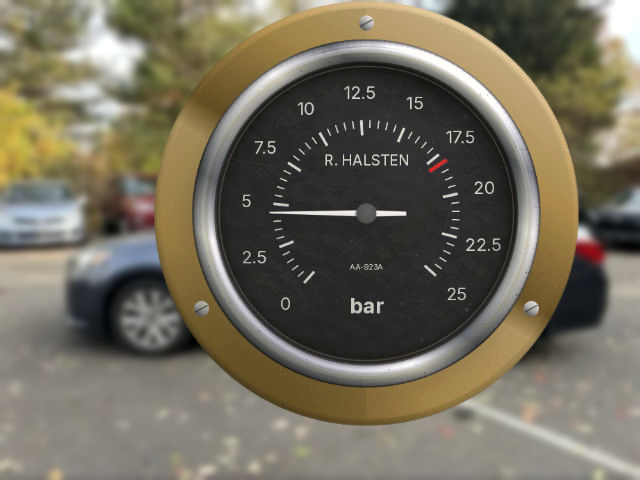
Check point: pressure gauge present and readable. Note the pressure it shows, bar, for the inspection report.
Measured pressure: 4.5 bar
